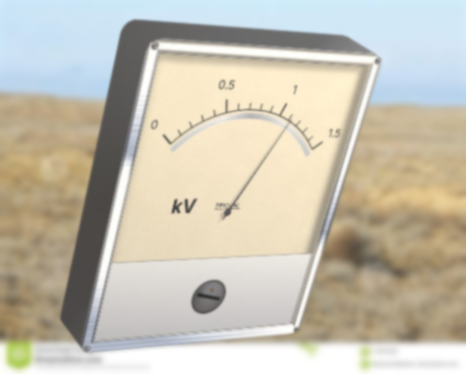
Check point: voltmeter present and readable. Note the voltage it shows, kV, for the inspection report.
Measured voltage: 1.1 kV
